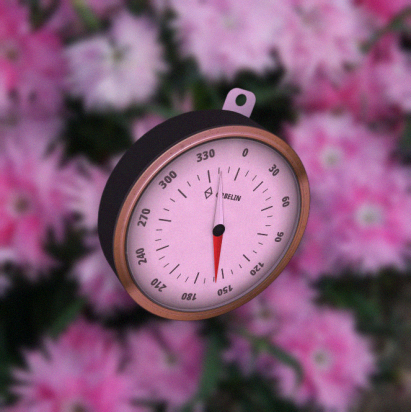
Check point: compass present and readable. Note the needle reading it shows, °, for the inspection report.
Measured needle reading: 160 °
